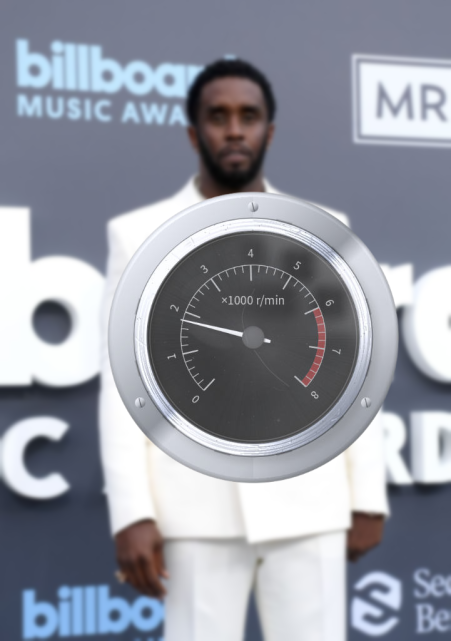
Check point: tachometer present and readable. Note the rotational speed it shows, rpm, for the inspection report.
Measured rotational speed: 1800 rpm
